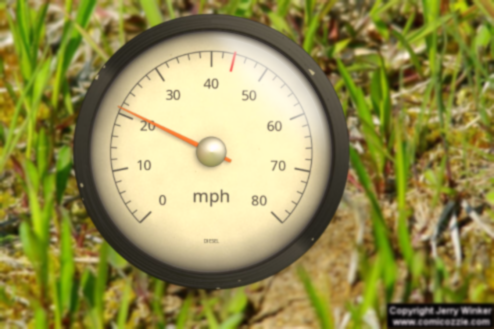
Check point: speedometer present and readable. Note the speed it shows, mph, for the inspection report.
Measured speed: 21 mph
